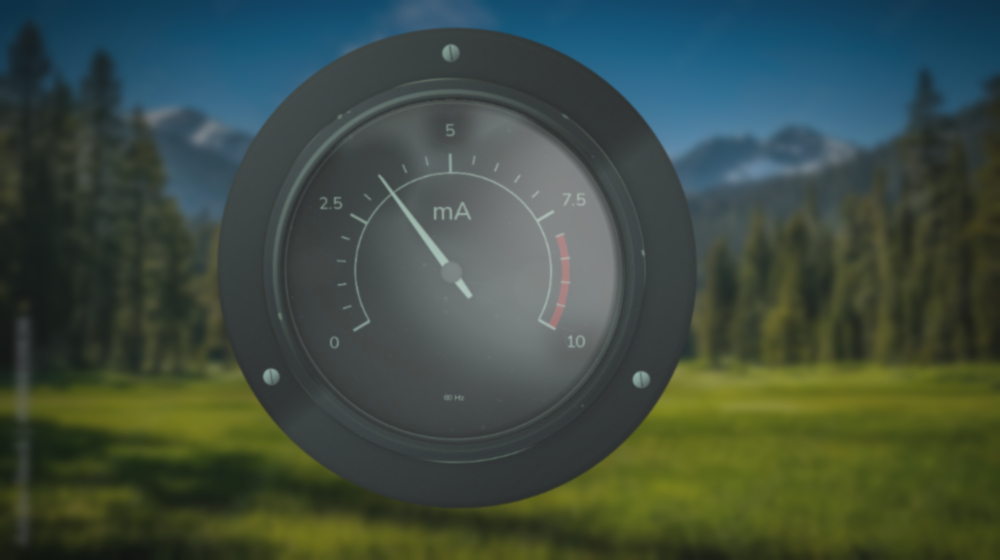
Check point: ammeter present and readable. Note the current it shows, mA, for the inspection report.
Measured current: 3.5 mA
